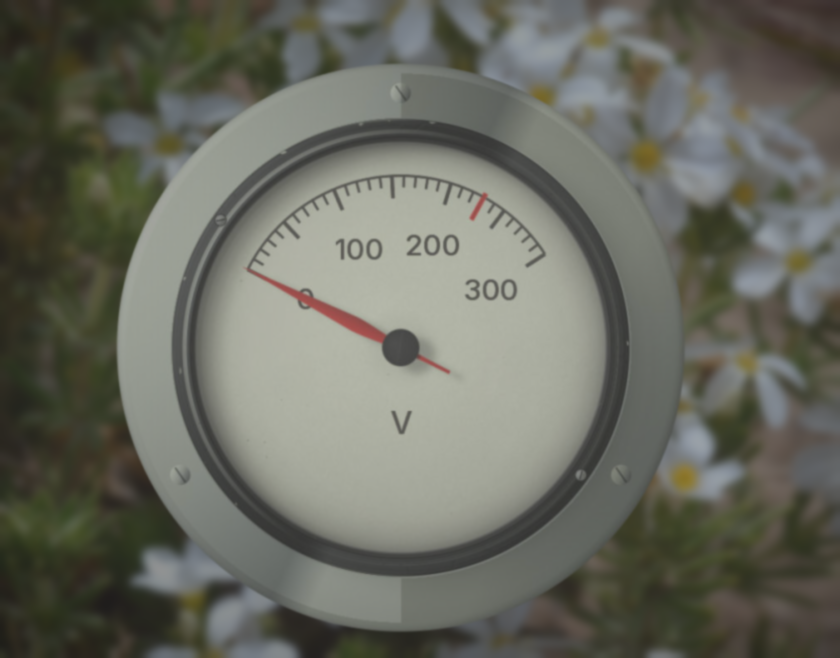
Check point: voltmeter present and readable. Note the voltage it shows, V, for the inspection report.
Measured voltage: 0 V
